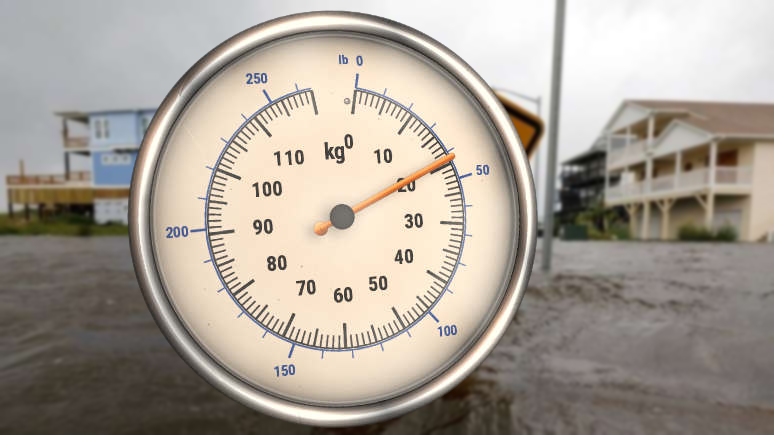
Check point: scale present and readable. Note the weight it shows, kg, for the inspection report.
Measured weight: 19 kg
